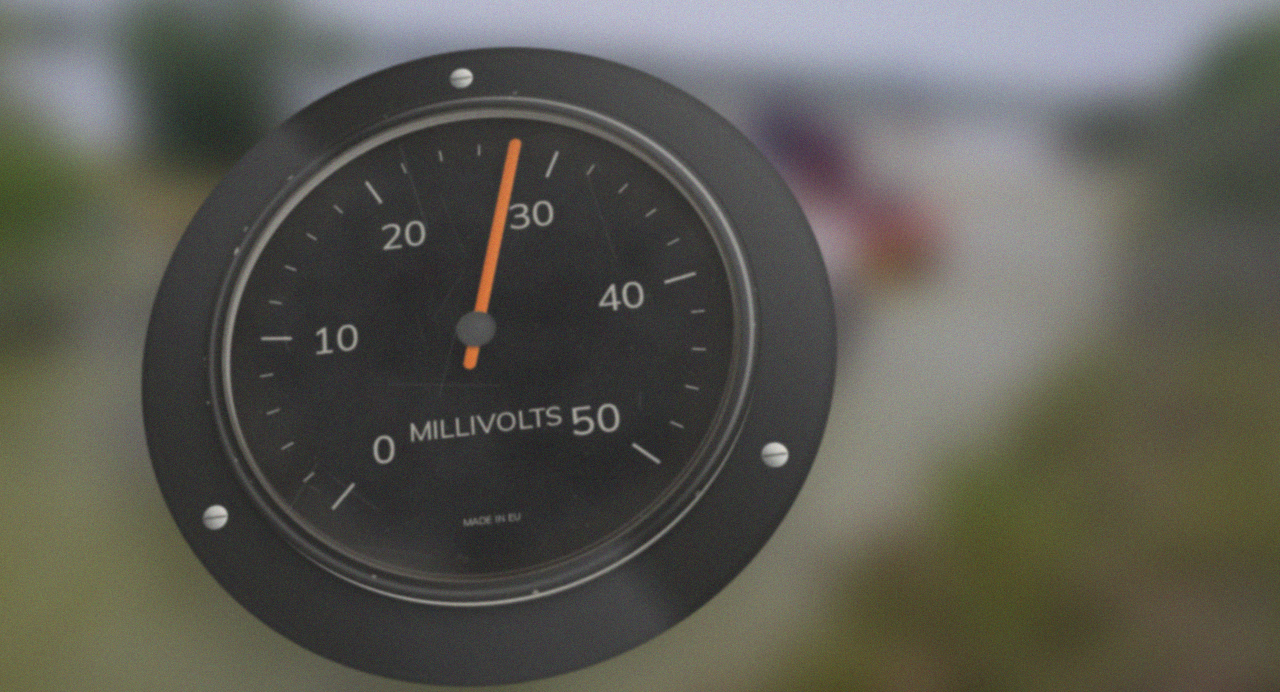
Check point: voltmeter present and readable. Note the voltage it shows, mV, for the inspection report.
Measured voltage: 28 mV
